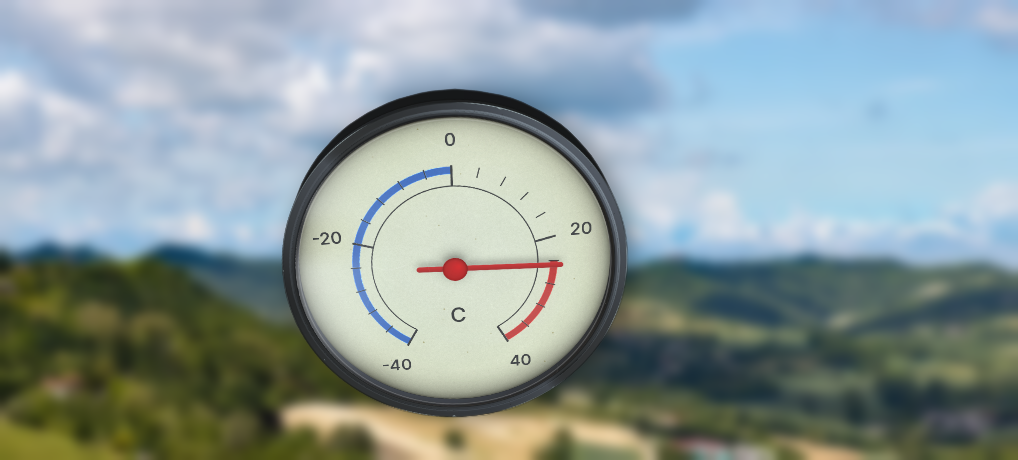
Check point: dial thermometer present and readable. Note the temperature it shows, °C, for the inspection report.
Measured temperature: 24 °C
